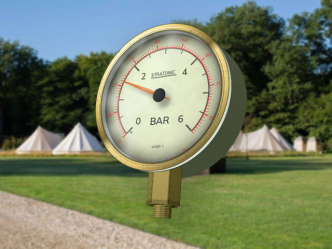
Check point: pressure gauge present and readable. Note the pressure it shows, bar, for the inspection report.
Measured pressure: 1.5 bar
